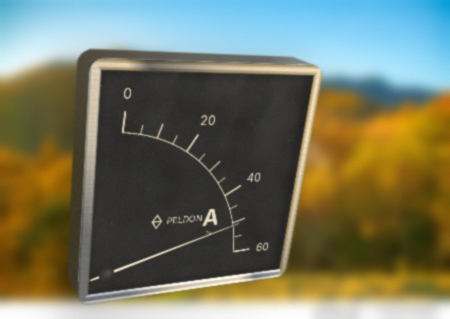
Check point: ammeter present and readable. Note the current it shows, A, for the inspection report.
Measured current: 50 A
